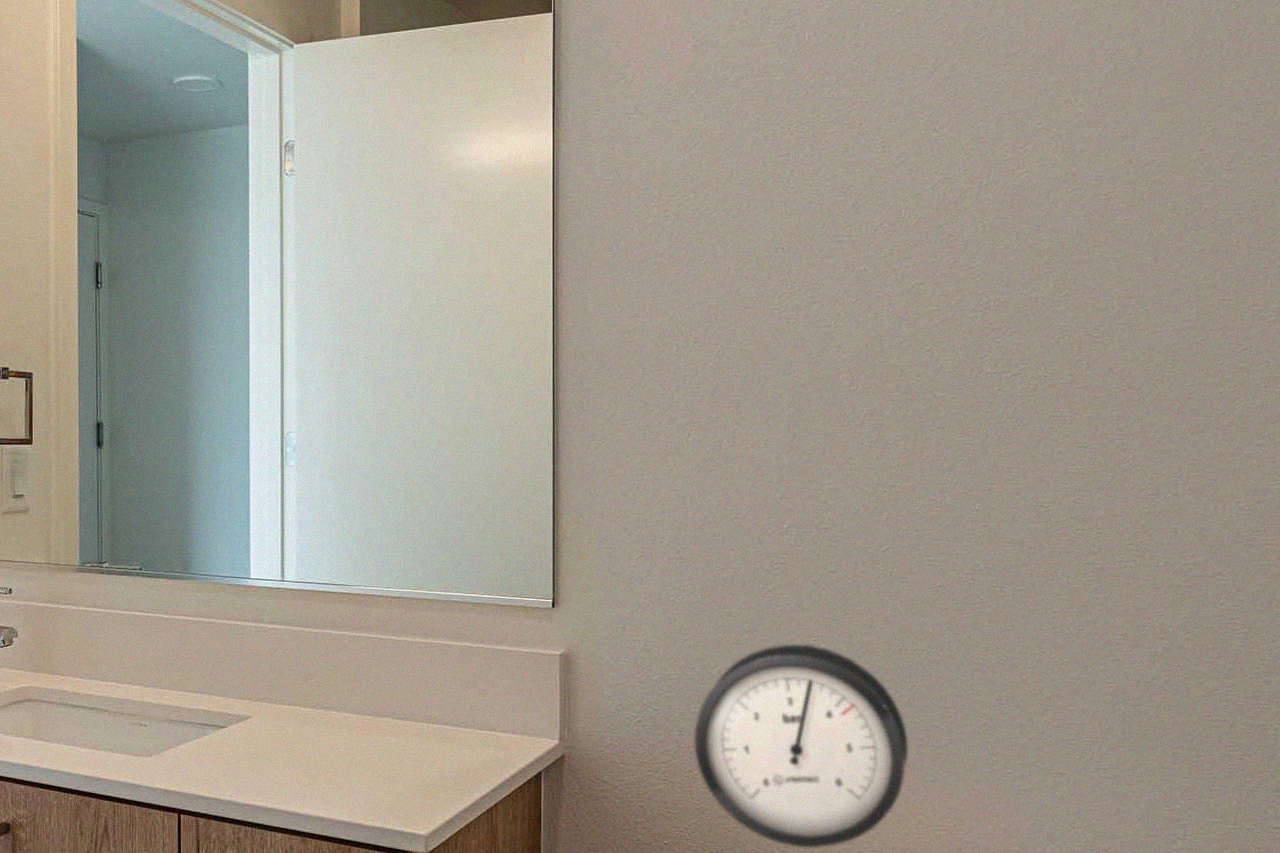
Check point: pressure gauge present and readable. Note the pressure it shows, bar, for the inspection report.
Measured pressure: 3.4 bar
